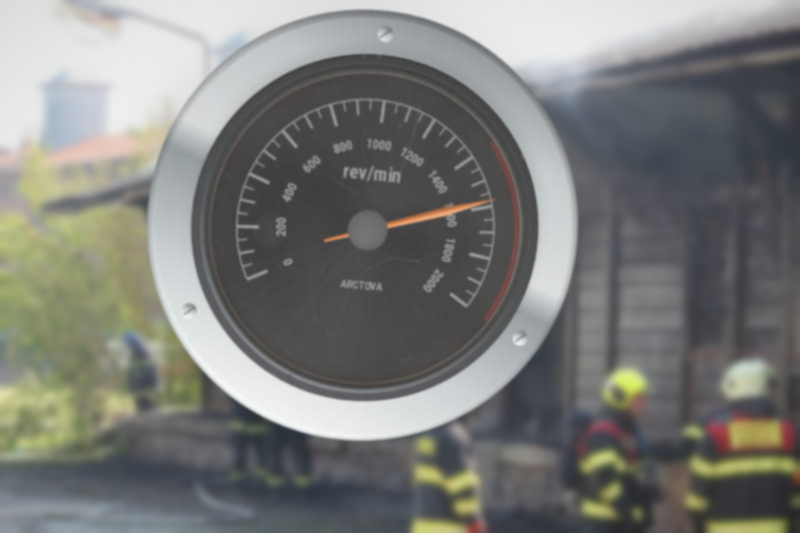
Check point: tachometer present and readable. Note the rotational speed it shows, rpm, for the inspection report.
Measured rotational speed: 1575 rpm
